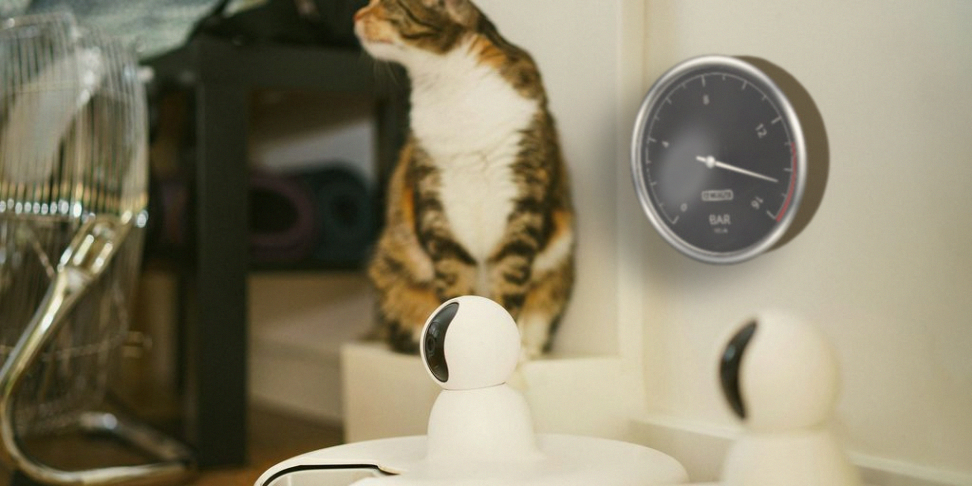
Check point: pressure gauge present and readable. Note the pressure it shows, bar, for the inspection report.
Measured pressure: 14.5 bar
